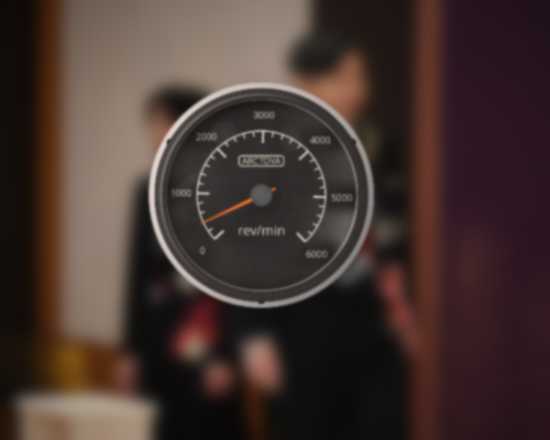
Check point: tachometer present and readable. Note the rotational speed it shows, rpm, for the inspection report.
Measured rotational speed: 400 rpm
